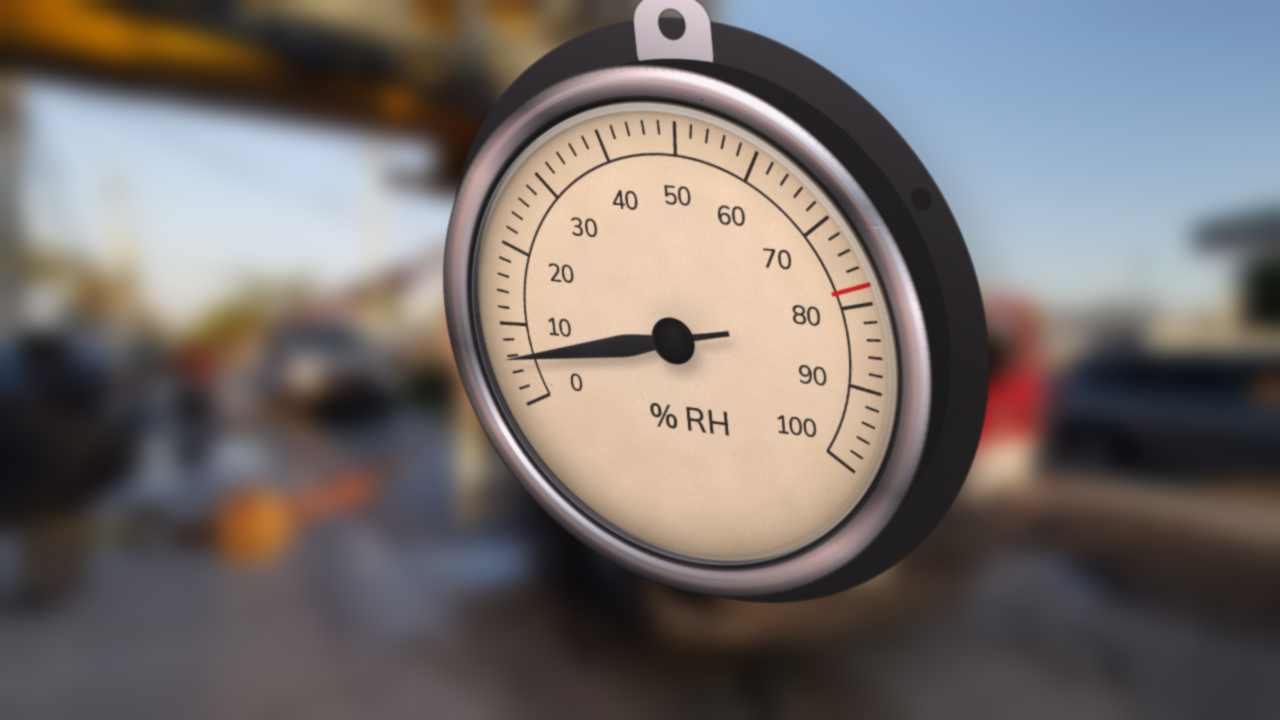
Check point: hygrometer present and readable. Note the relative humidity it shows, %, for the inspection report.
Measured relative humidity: 6 %
